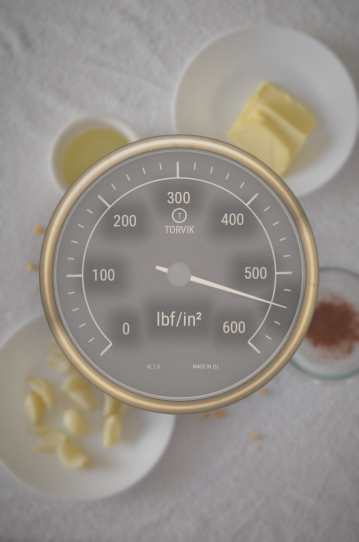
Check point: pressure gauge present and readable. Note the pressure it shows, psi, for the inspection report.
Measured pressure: 540 psi
